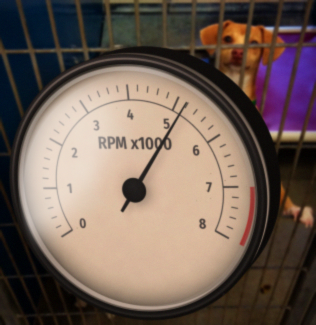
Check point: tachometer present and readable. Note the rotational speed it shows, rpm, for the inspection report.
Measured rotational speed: 5200 rpm
